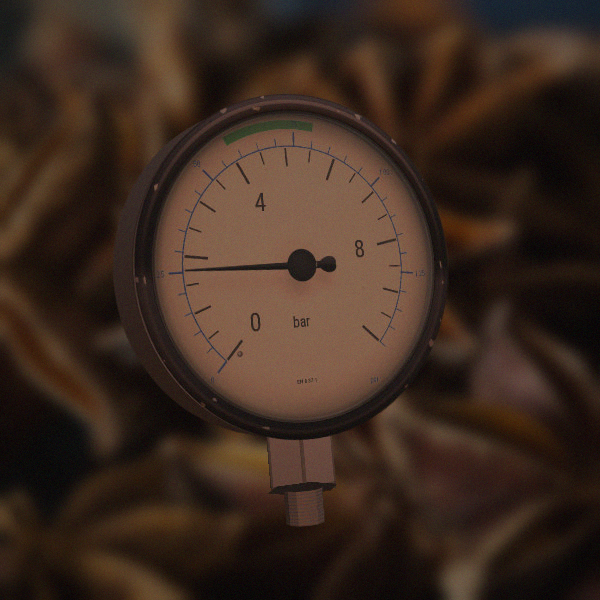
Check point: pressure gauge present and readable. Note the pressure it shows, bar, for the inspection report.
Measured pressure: 1.75 bar
